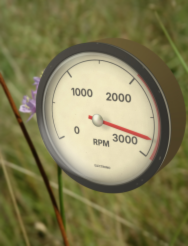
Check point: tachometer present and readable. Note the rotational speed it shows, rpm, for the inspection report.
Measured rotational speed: 2750 rpm
